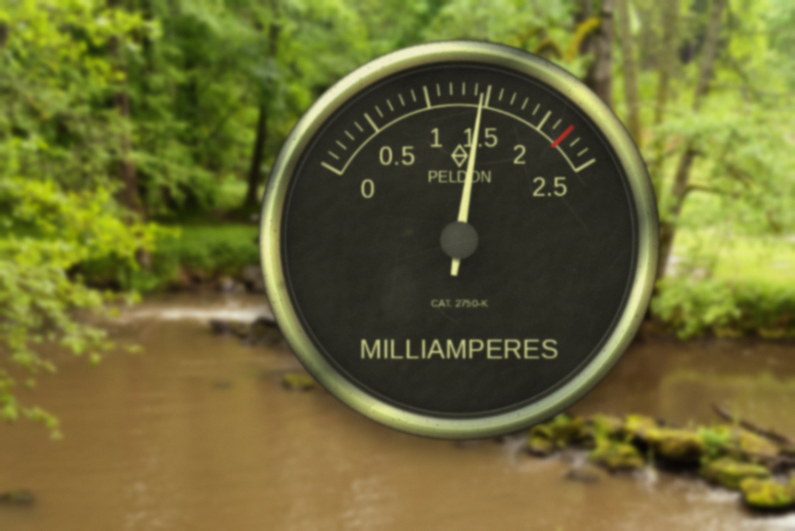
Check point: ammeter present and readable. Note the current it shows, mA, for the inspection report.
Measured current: 1.45 mA
